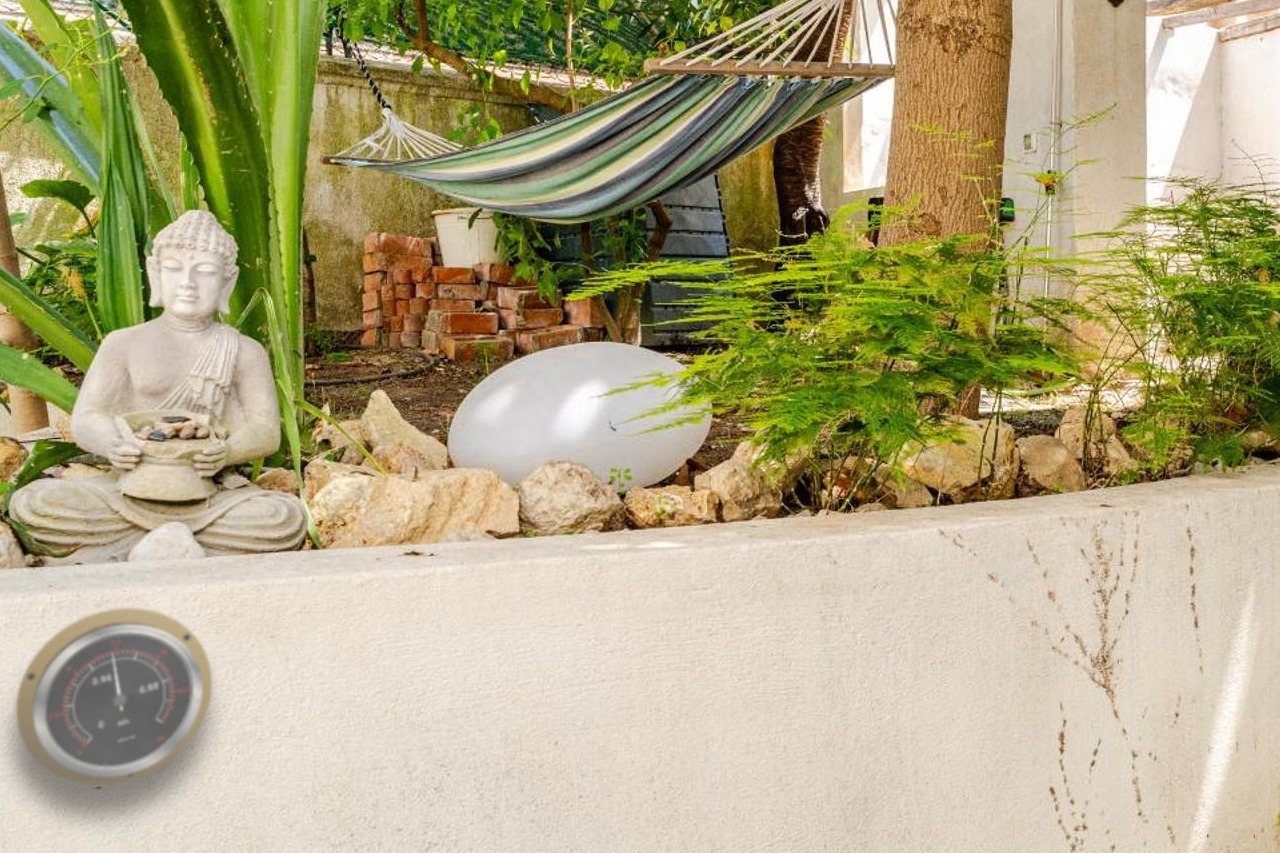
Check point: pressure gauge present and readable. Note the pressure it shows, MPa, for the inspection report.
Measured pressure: 0.05 MPa
